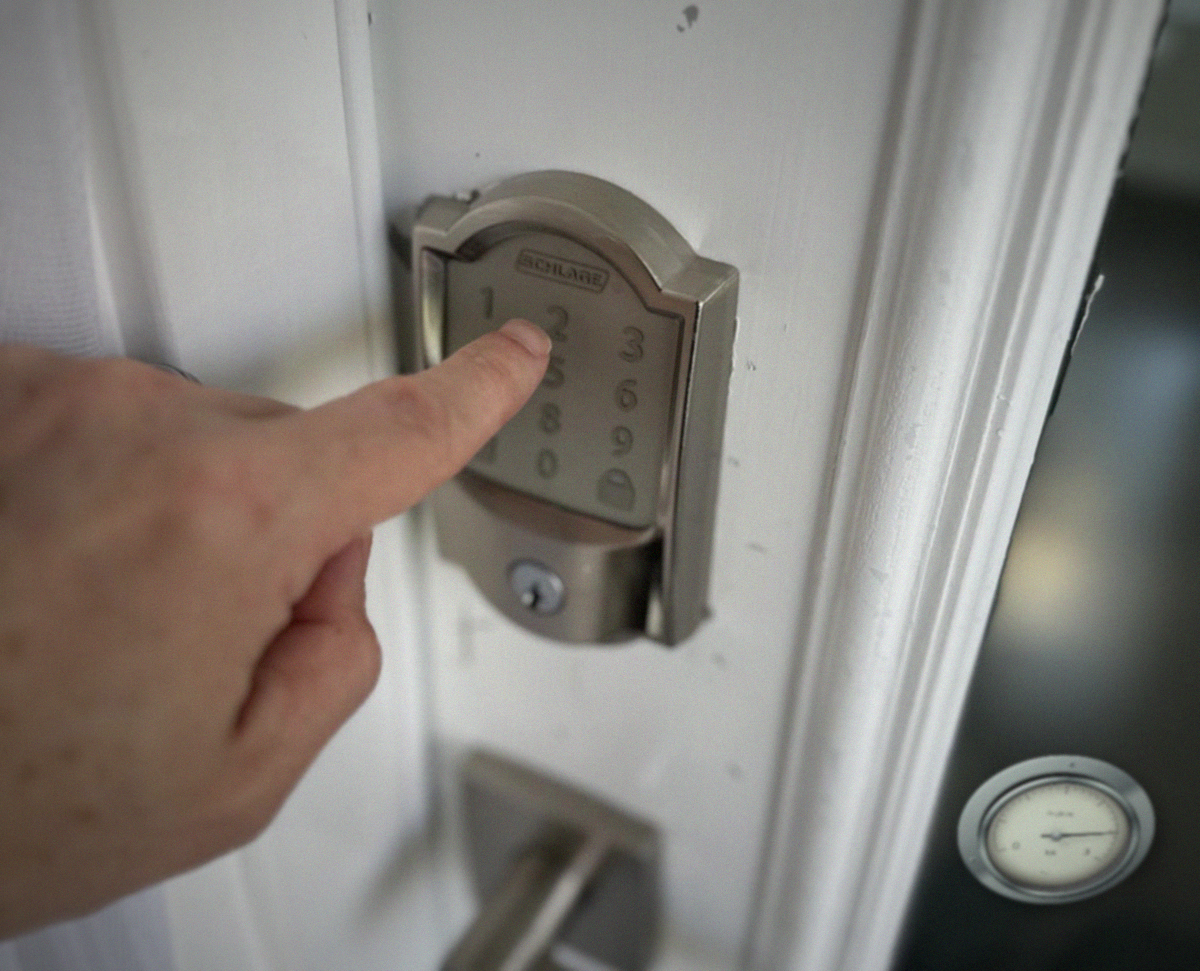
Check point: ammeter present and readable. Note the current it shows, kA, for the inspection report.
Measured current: 2.5 kA
